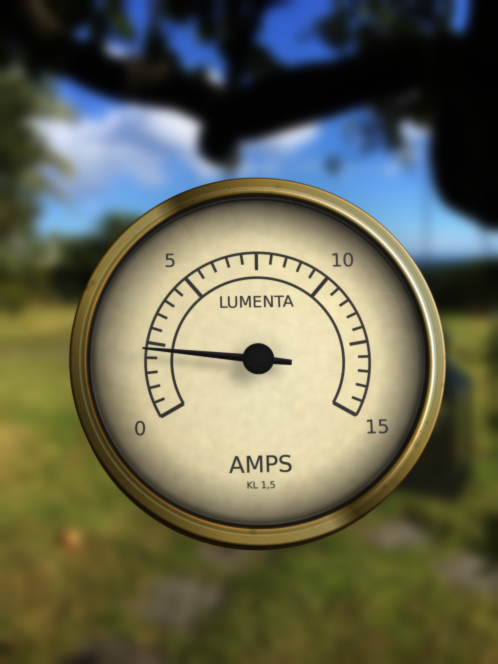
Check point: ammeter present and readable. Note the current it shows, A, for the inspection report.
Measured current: 2.25 A
